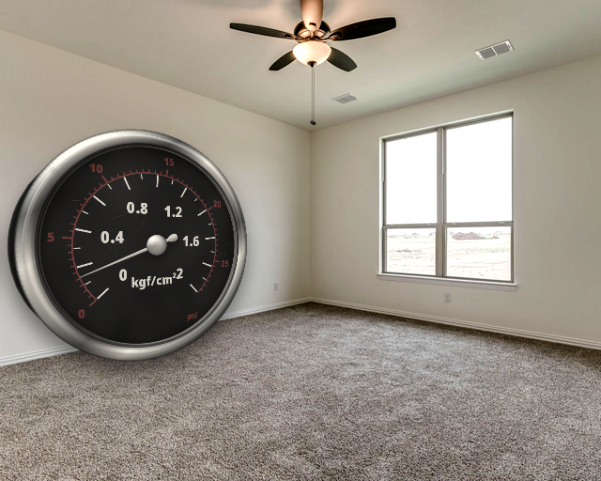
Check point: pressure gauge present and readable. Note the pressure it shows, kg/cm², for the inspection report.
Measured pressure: 0.15 kg/cm²
